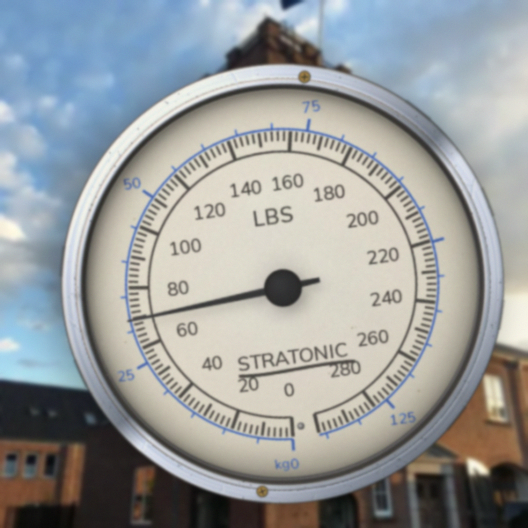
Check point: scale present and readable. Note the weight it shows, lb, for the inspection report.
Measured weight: 70 lb
